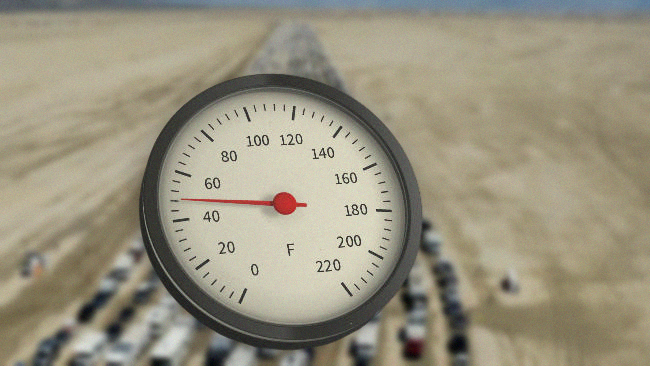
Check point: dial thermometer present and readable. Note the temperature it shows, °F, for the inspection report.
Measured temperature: 48 °F
